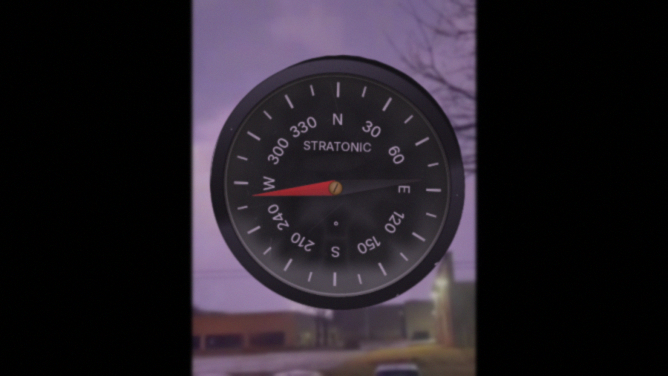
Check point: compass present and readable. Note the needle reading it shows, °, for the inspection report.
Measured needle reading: 262.5 °
